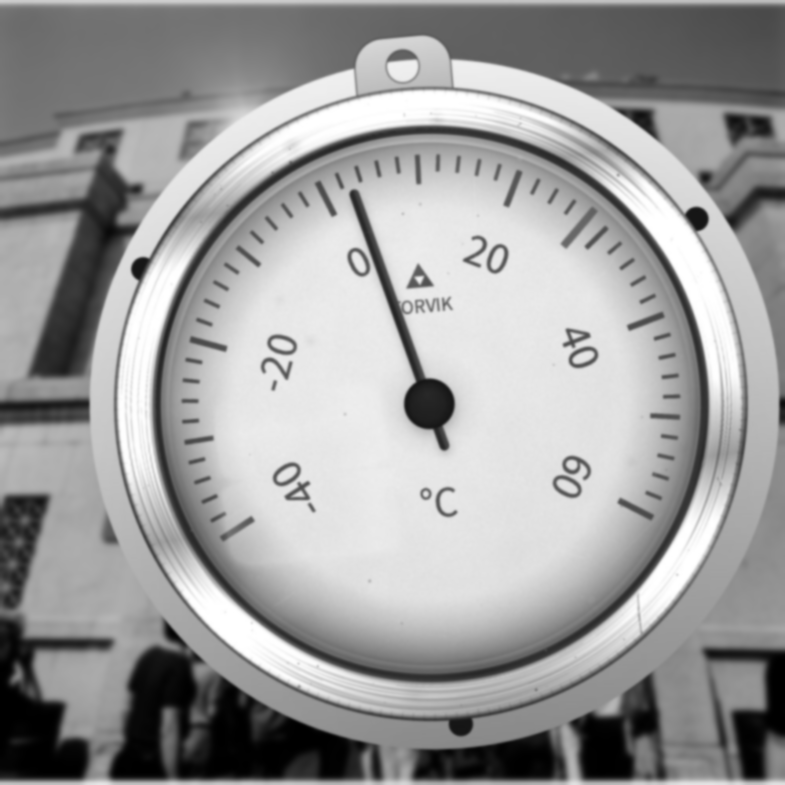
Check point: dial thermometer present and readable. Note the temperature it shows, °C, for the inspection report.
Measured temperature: 3 °C
